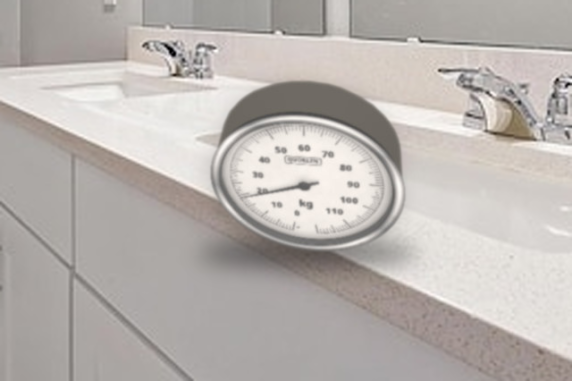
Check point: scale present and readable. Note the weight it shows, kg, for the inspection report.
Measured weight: 20 kg
